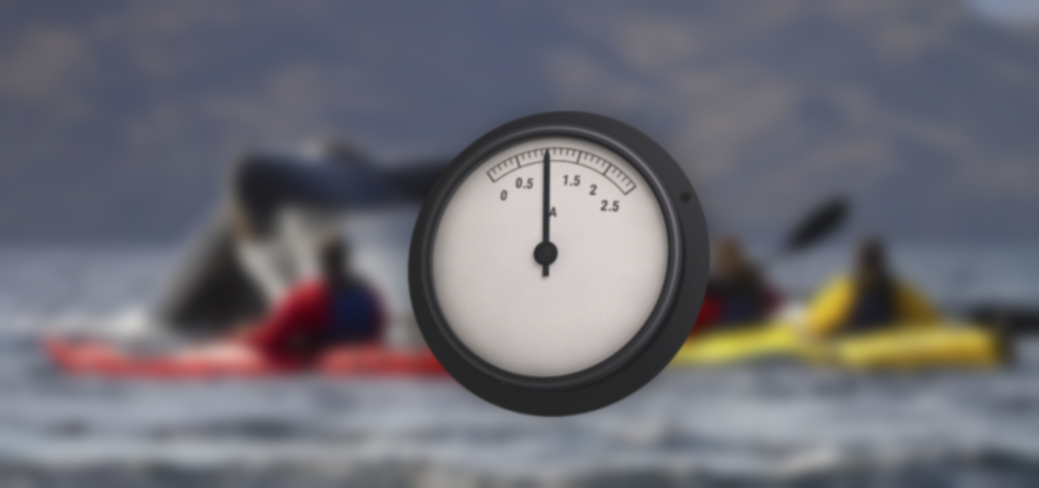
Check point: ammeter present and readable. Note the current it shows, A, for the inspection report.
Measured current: 1 A
